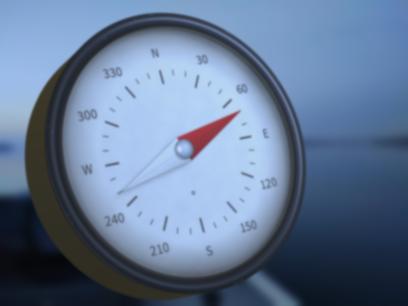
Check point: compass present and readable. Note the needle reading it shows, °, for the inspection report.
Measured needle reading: 70 °
